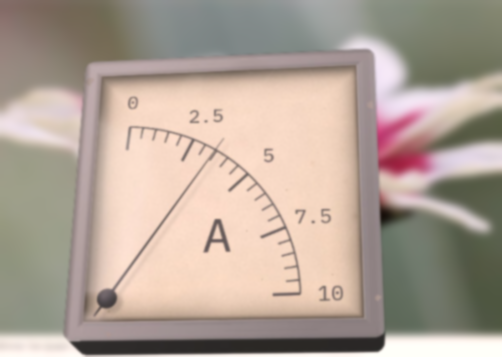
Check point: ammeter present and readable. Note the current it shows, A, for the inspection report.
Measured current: 3.5 A
